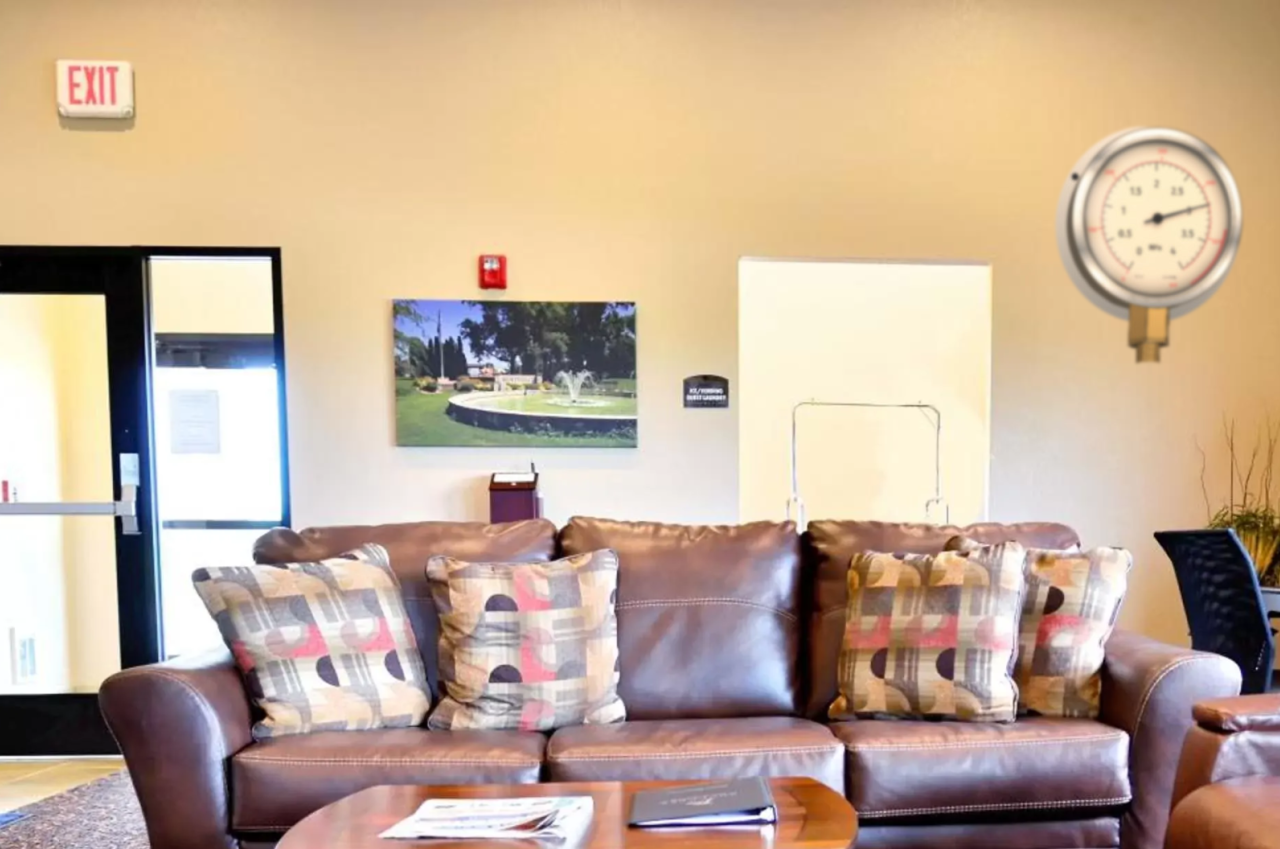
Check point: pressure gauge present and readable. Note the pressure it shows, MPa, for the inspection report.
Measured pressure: 3 MPa
